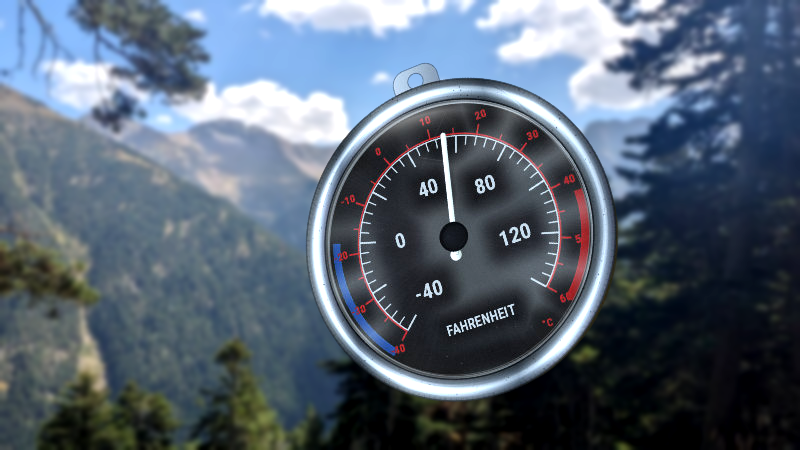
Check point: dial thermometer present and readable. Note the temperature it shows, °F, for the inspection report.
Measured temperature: 56 °F
